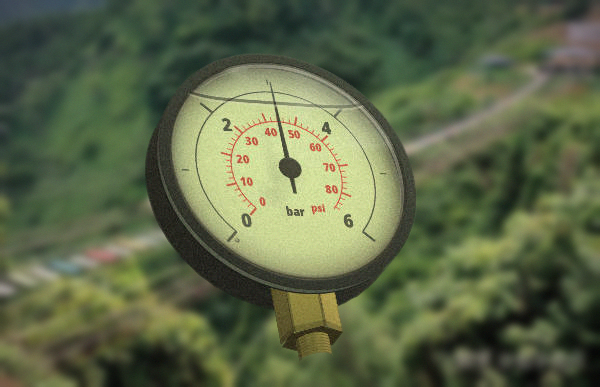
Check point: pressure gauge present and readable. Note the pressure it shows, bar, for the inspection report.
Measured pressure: 3 bar
